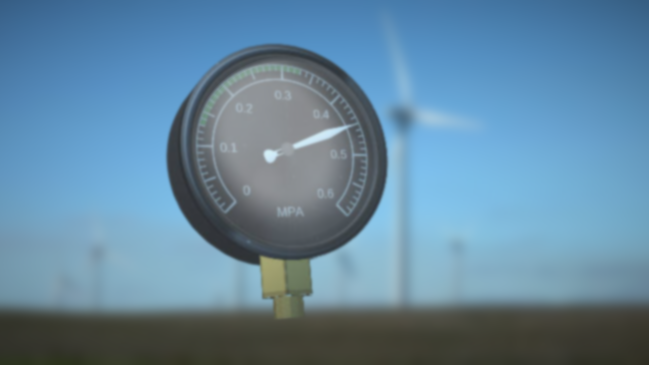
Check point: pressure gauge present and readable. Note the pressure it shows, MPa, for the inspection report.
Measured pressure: 0.45 MPa
